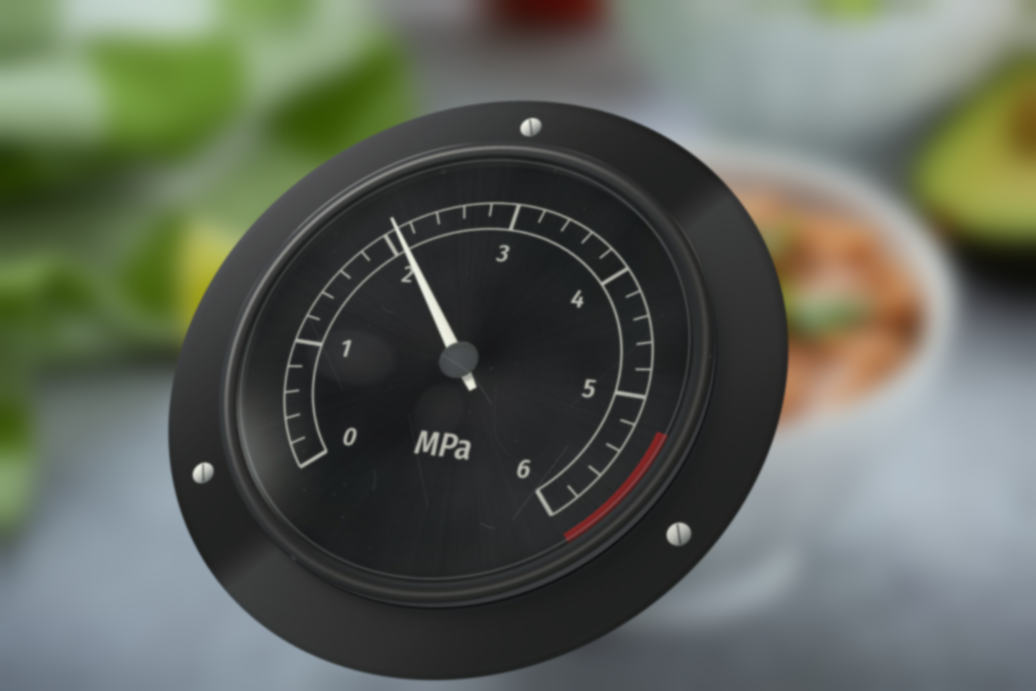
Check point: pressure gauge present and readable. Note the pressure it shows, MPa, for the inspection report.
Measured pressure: 2.1 MPa
